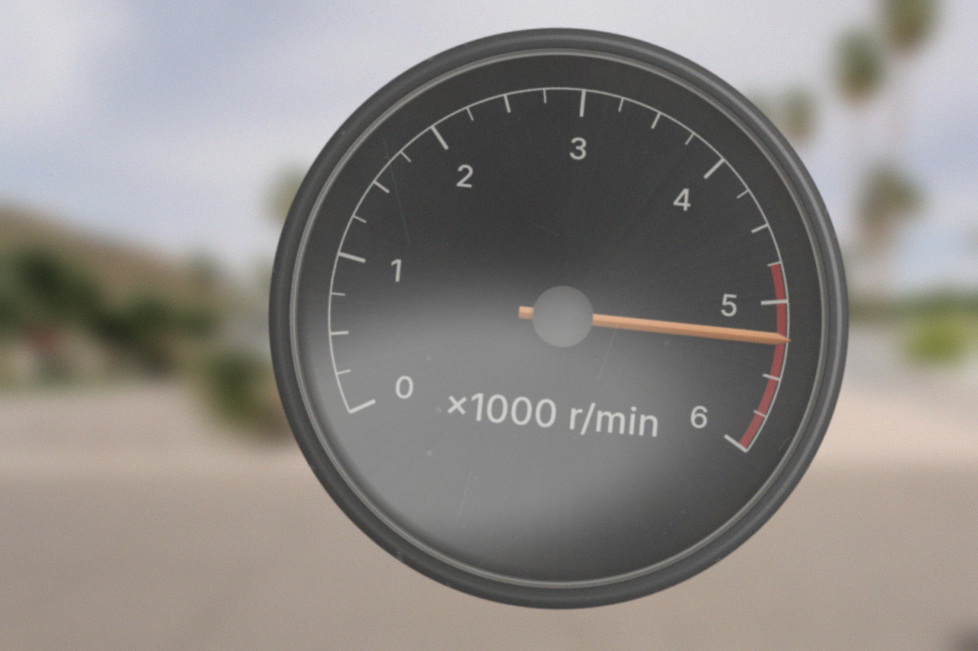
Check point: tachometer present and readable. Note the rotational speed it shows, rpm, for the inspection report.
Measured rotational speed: 5250 rpm
